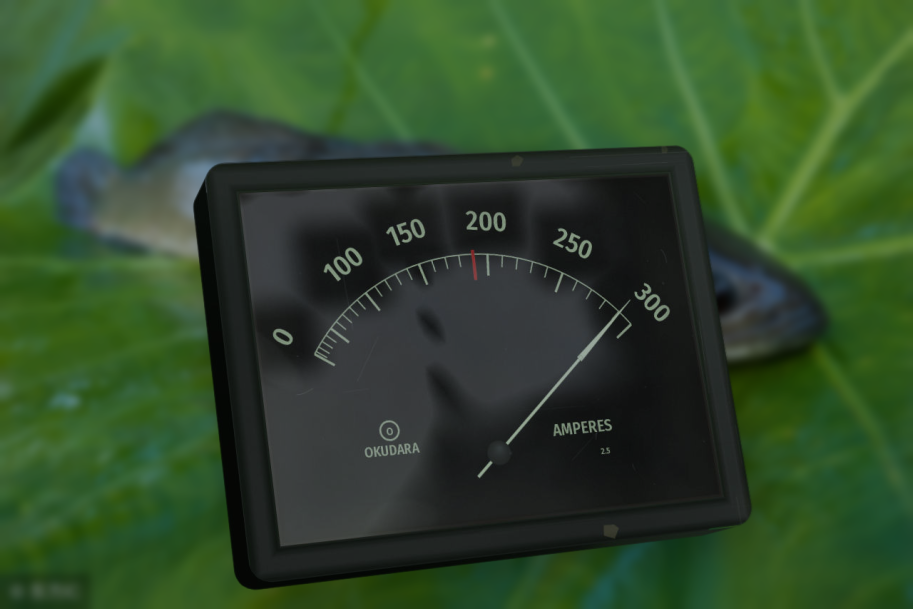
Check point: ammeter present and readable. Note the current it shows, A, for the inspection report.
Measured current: 290 A
